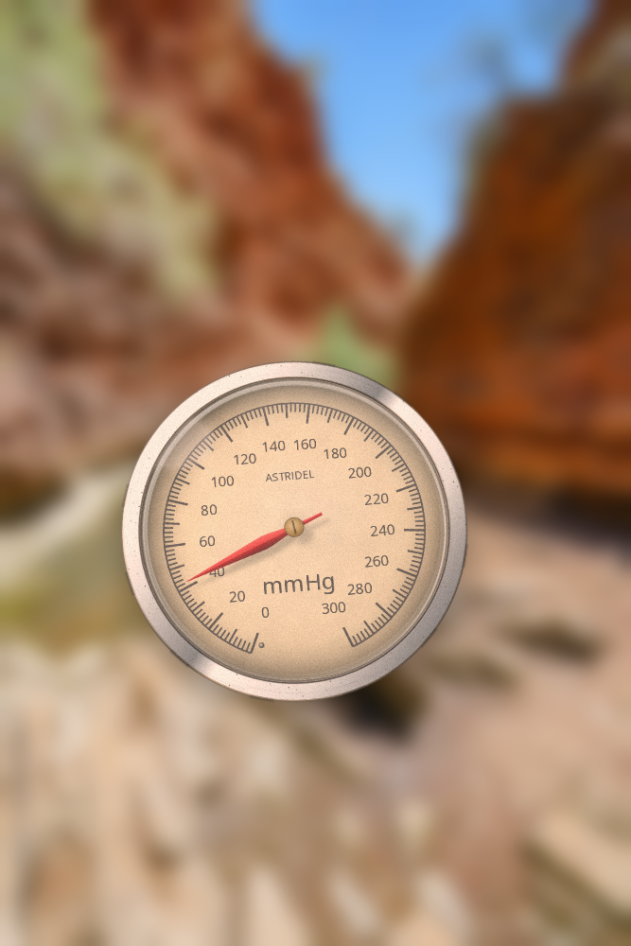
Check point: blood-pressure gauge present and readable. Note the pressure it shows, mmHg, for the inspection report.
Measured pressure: 42 mmHg
